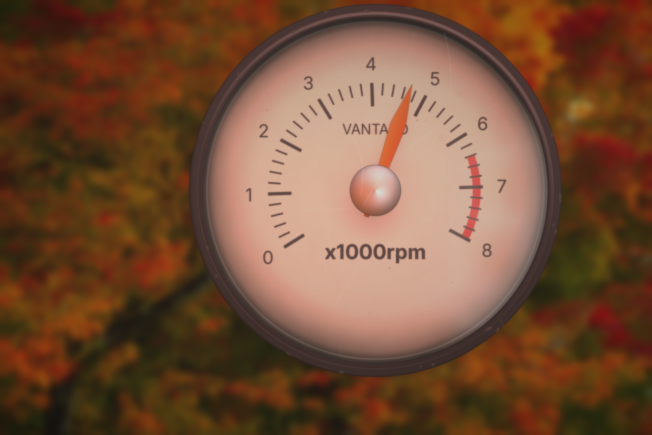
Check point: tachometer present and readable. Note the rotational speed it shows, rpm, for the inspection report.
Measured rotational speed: 4700 rpm
